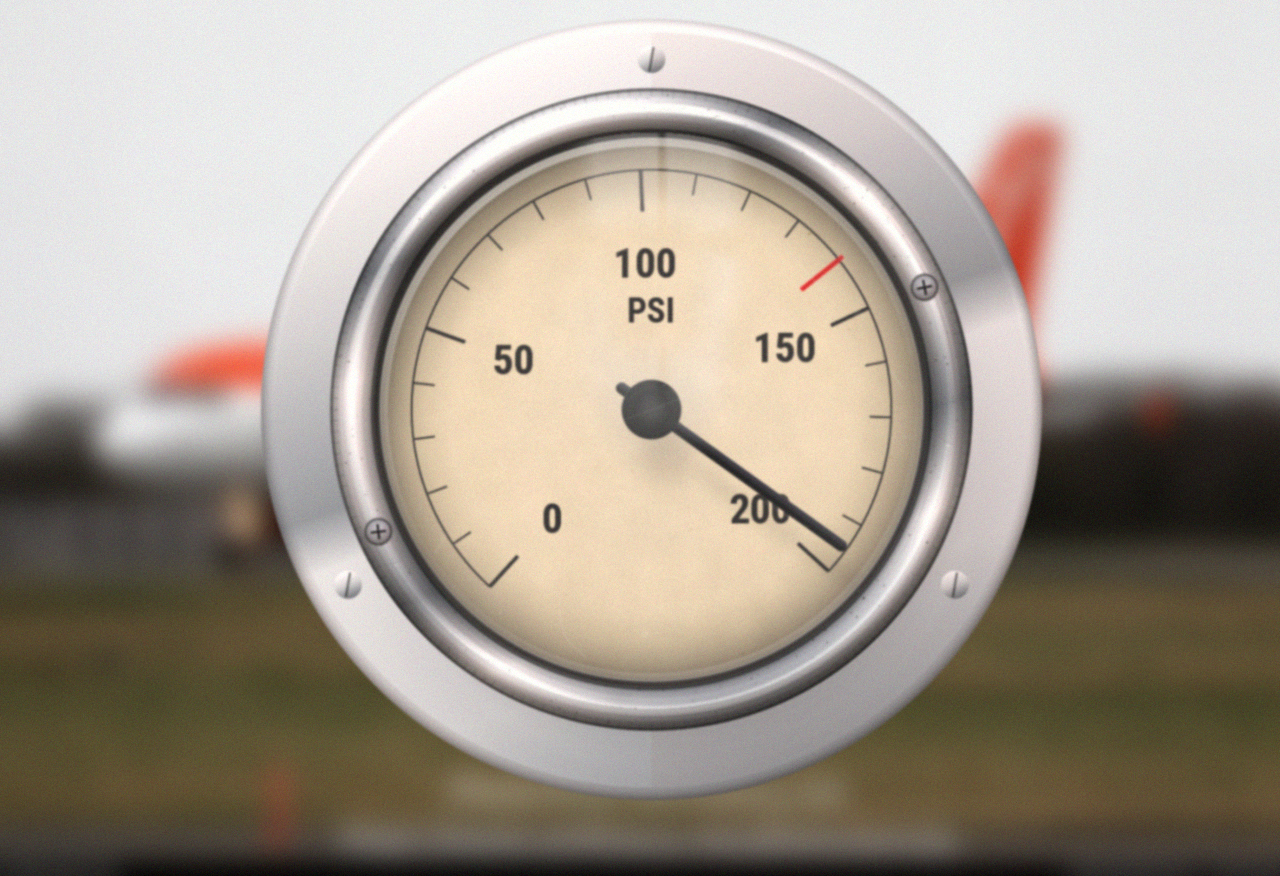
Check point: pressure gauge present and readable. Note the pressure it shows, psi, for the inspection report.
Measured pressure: 195 psi
